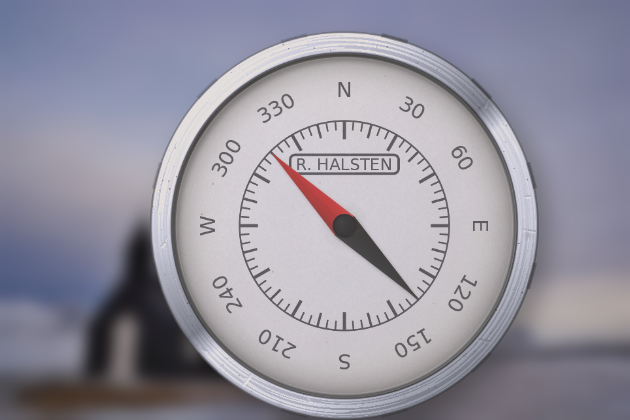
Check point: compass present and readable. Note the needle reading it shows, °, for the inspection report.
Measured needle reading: 315 °
